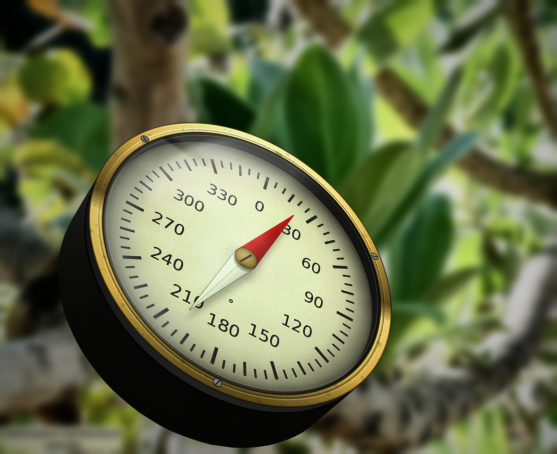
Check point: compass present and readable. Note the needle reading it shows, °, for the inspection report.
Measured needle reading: 22.5 °
